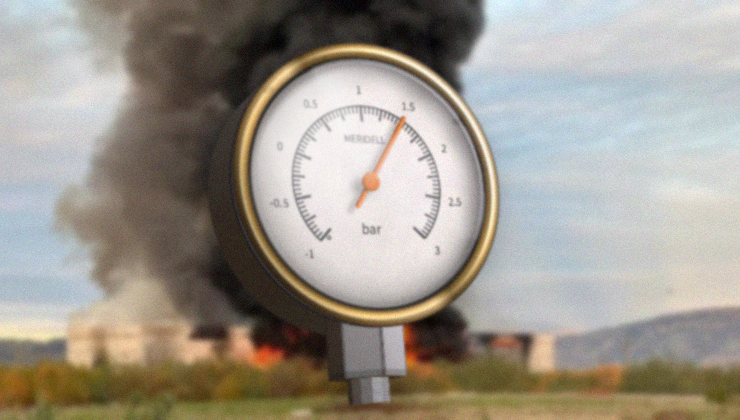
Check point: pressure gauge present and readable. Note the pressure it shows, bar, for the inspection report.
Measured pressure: 1.5 bar
